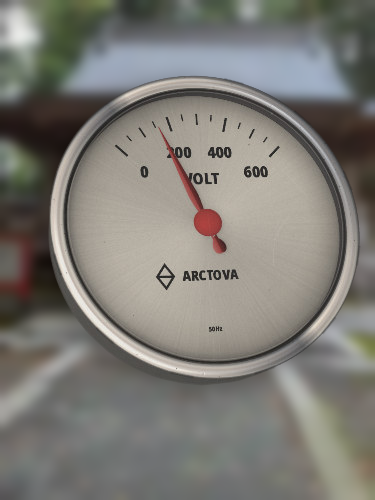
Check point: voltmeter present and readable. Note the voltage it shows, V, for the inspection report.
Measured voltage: 150 V
